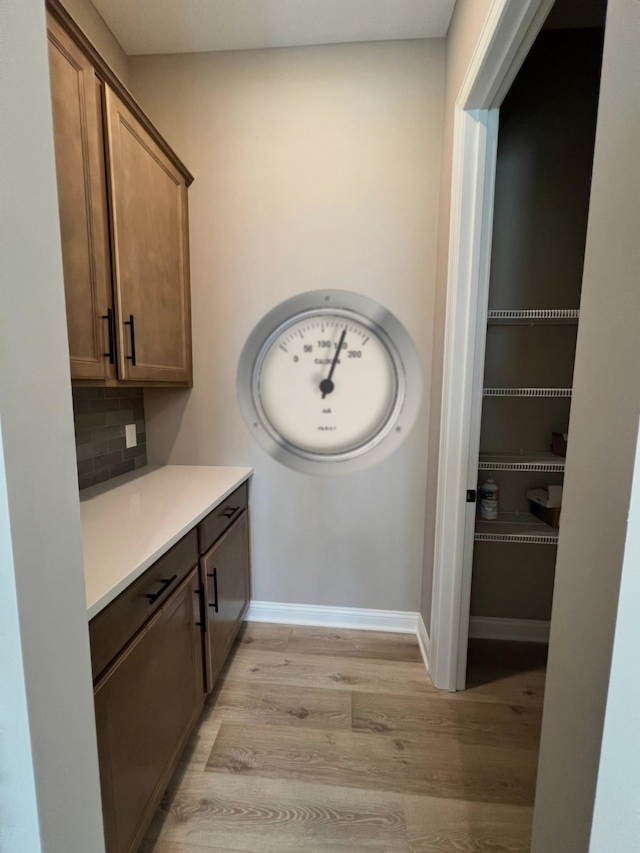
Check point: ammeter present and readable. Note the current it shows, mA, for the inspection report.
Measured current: 150 mA
